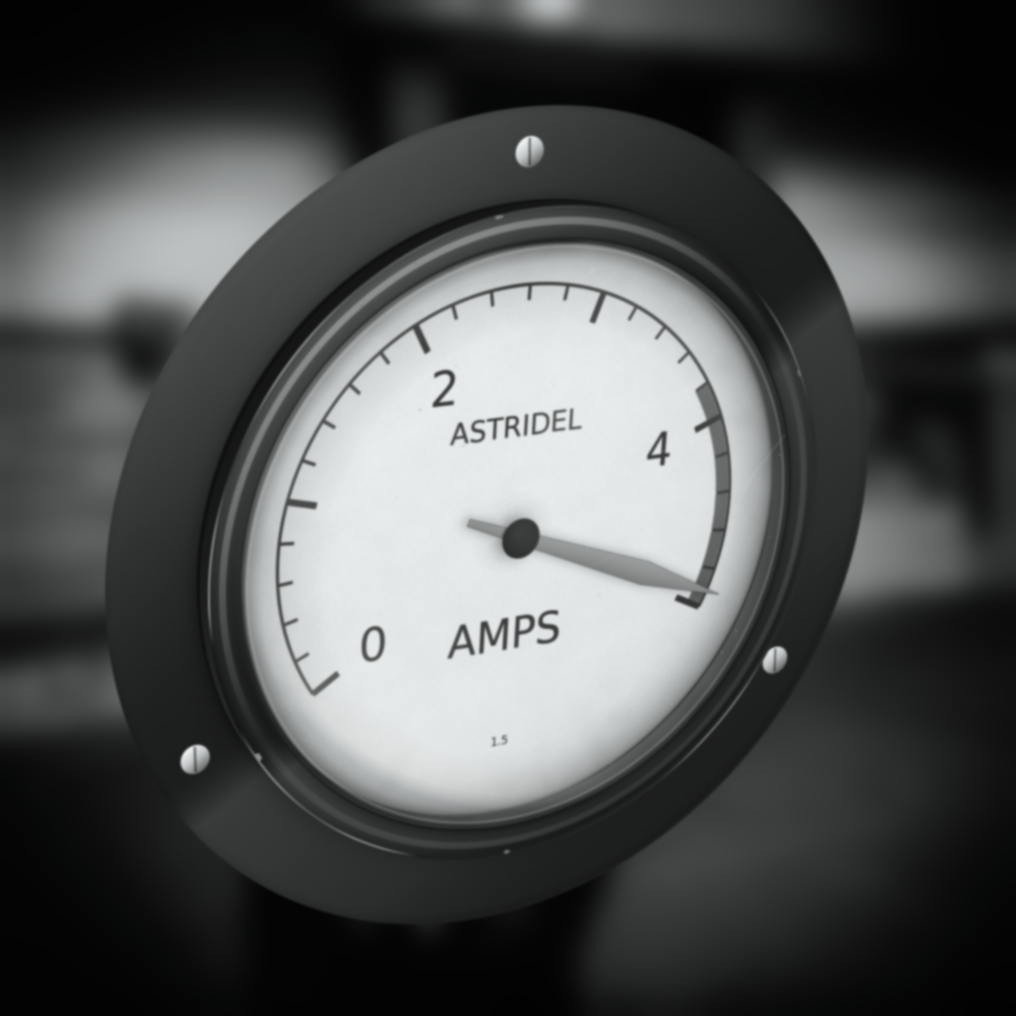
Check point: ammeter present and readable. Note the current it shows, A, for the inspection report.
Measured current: 4.9 A
